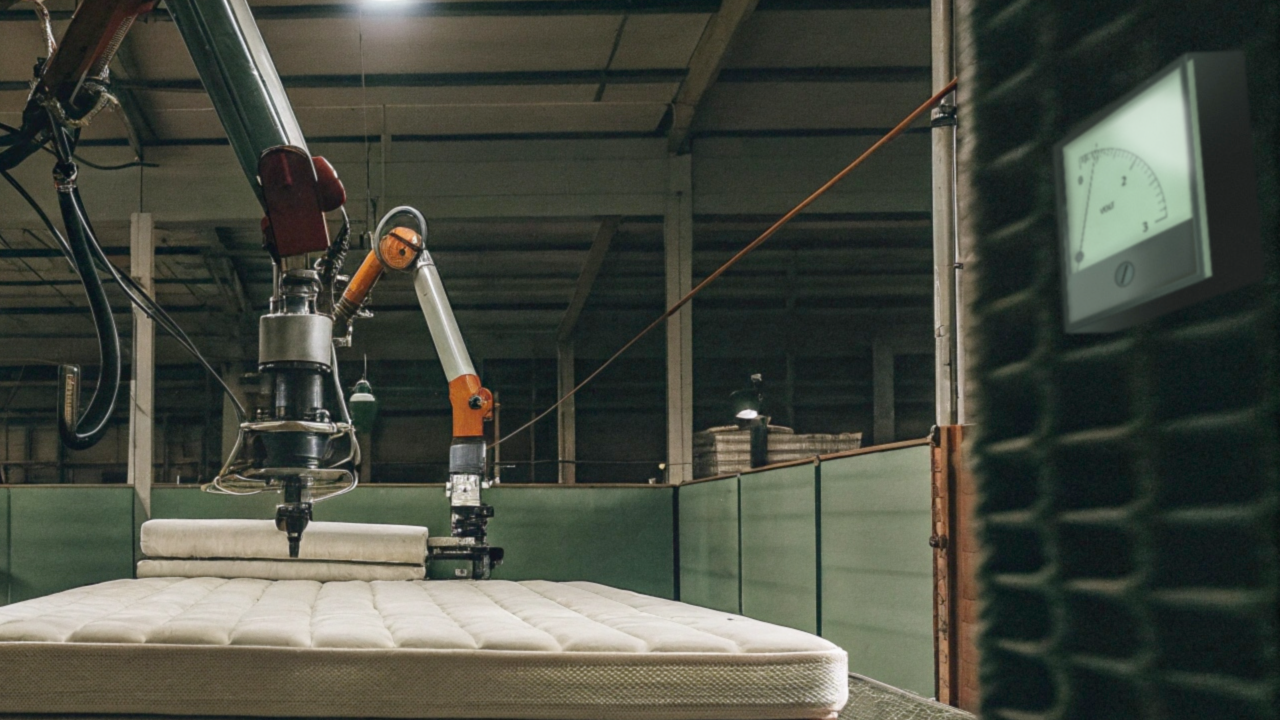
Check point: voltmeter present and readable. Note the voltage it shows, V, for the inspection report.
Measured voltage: 1 V
